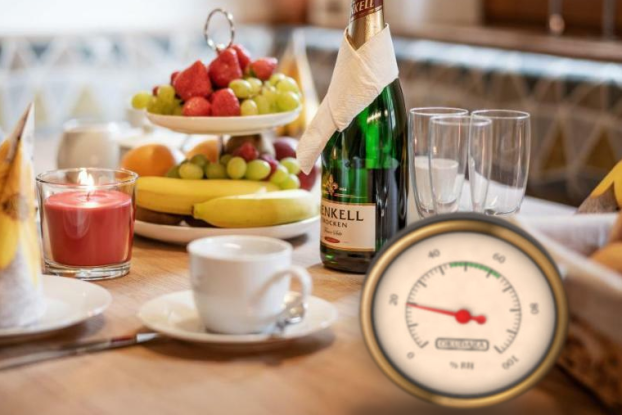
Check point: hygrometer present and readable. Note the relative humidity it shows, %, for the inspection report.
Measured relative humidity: 20 %
